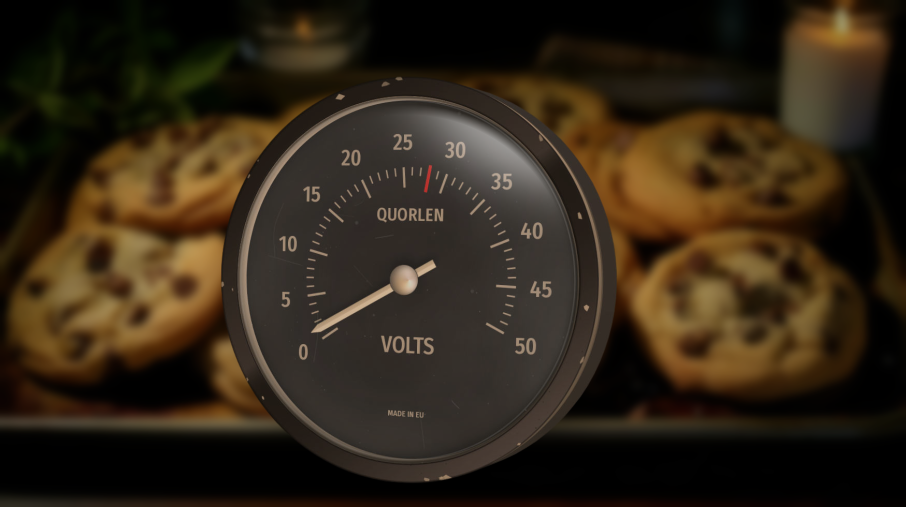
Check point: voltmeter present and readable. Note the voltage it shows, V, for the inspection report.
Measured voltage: 1 V
